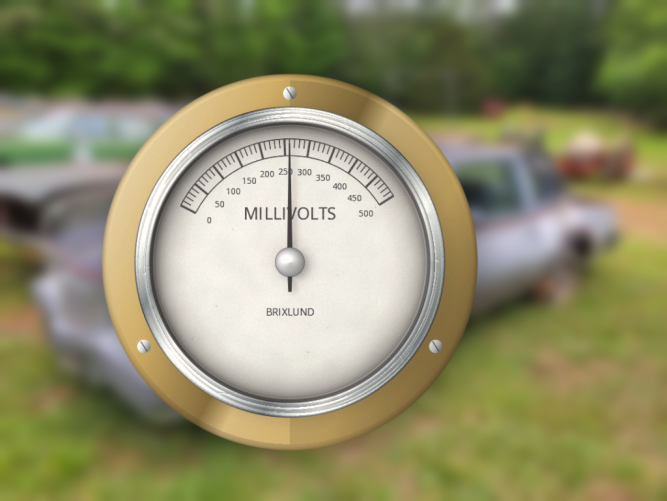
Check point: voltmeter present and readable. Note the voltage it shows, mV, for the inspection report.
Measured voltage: 260 mV
